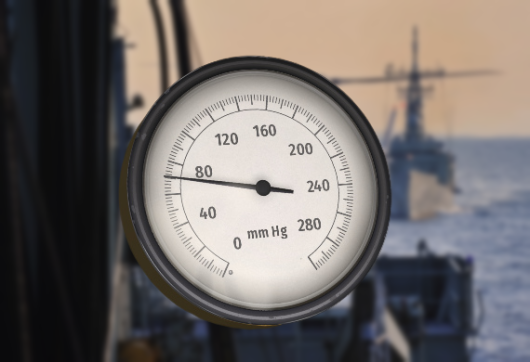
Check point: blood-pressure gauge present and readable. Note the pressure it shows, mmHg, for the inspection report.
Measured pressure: 70 mmHg
